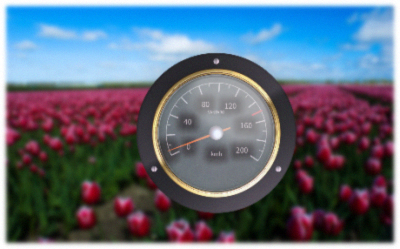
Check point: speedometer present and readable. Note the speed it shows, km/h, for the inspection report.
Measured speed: 5 km/h
